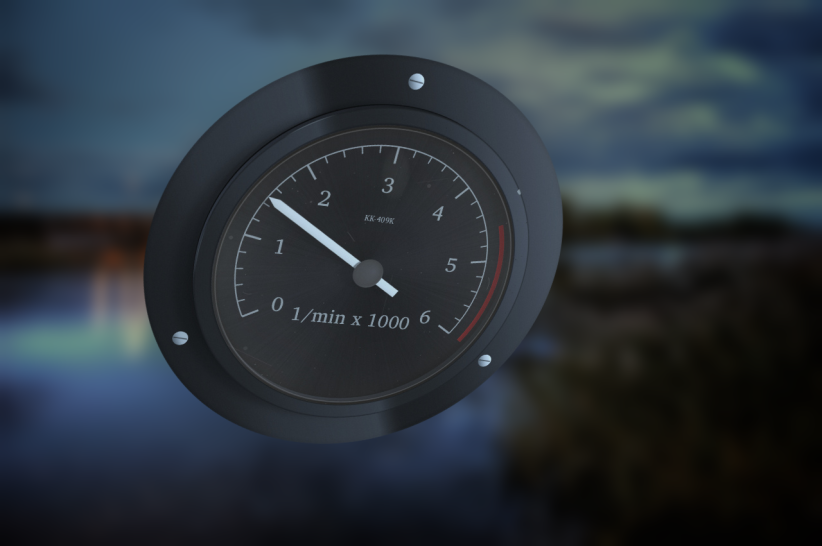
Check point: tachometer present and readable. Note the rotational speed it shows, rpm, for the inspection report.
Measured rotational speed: 1500 rpm
